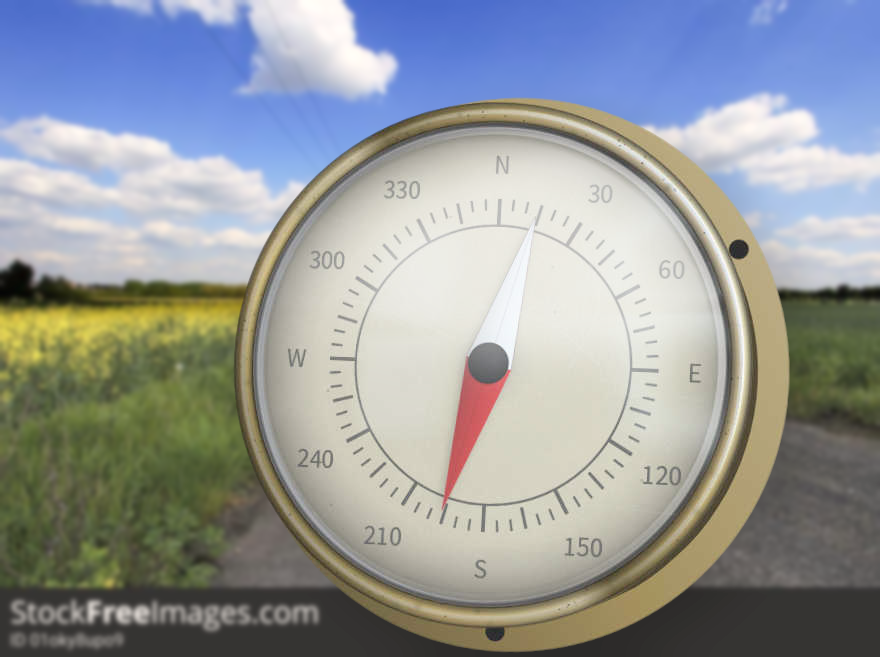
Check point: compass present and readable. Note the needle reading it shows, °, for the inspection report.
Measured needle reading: 195 °
